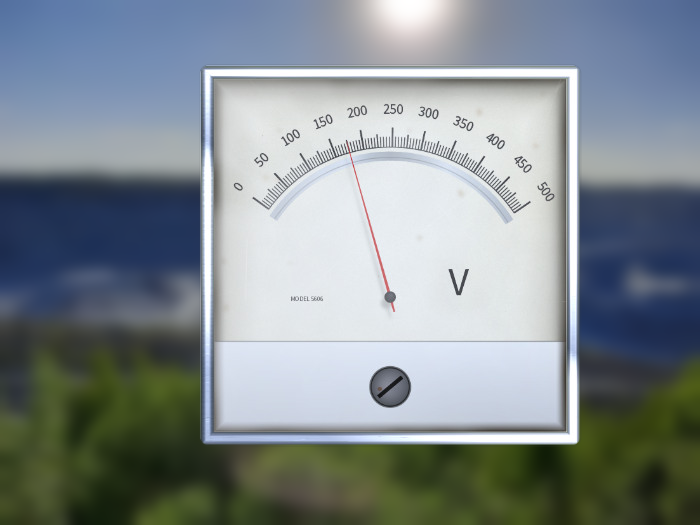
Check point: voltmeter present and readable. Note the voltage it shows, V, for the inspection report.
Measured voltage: 175 V
